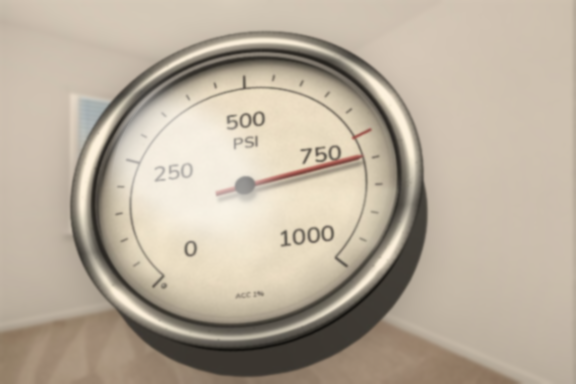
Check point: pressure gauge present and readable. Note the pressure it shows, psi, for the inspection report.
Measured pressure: 800 psi
